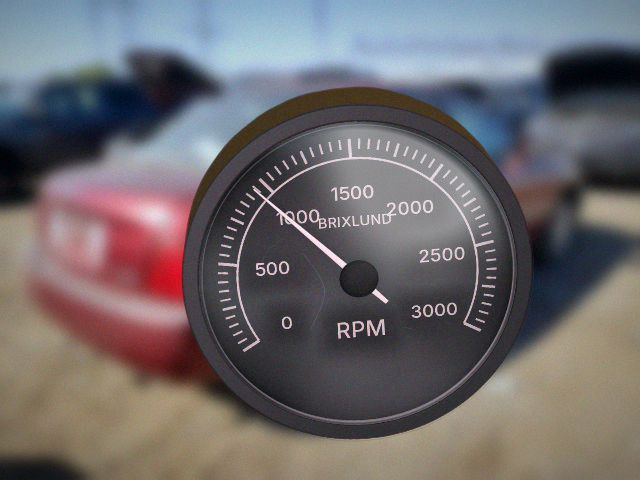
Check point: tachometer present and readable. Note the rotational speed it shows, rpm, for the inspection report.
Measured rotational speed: 950 rpm
